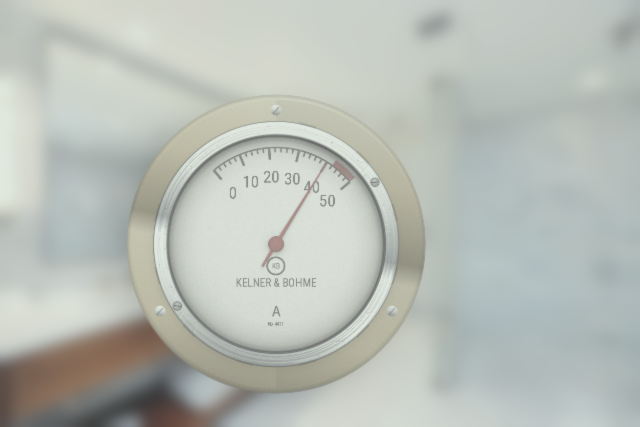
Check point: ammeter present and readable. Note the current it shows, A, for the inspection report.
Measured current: 40 A
